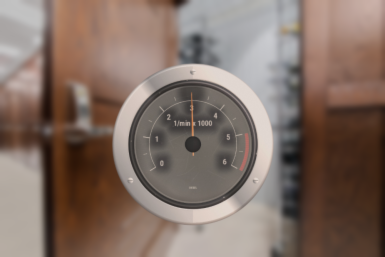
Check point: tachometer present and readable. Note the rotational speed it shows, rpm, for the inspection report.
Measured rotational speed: 3000 rpm
